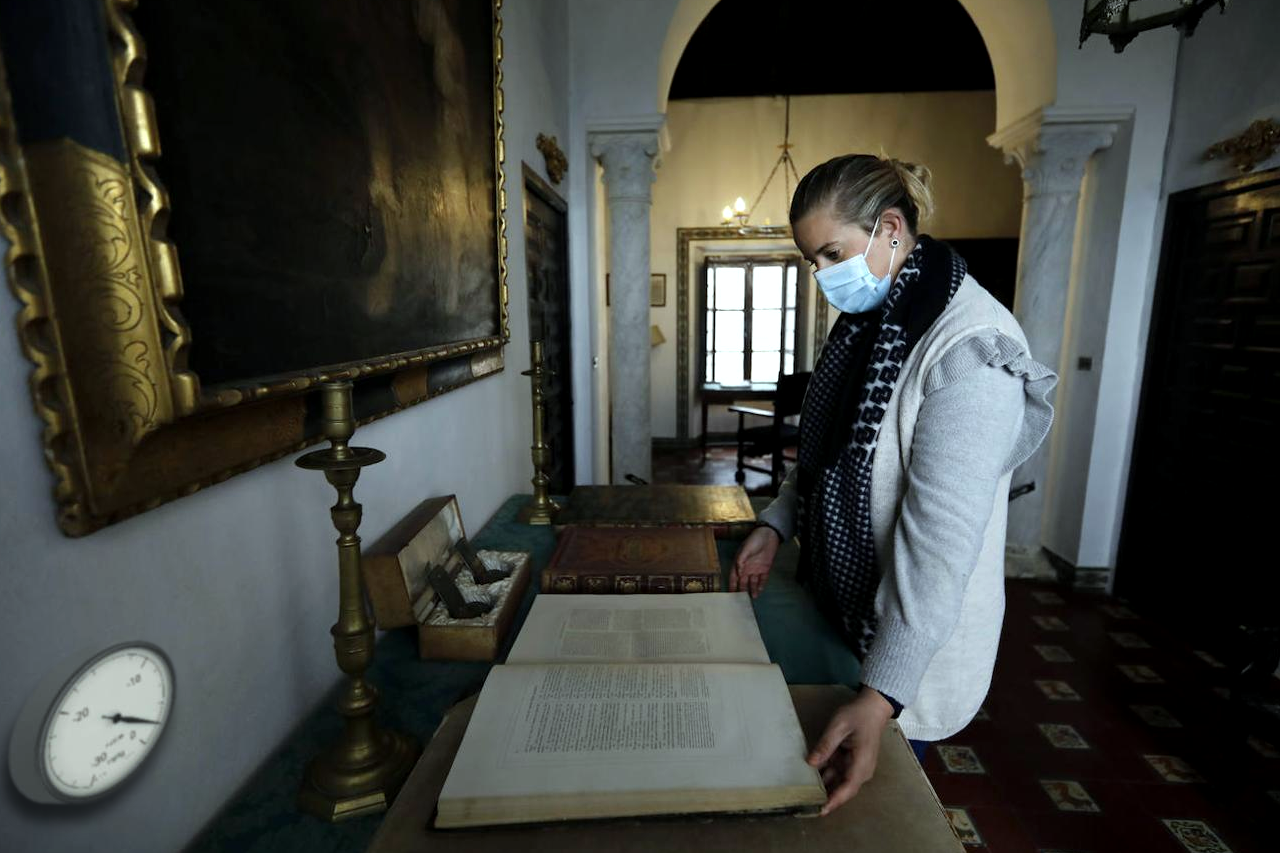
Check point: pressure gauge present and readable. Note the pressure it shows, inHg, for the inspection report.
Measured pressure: -2 inHg
